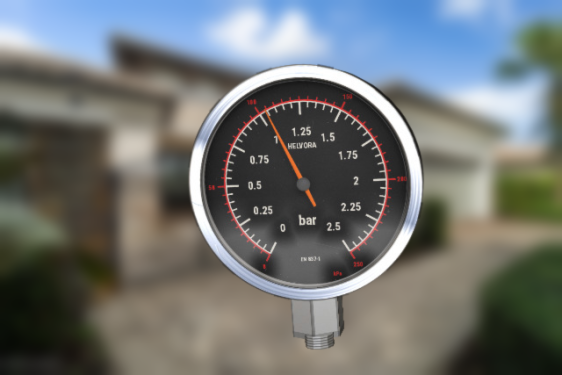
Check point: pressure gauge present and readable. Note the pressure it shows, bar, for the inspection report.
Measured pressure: 1.05 bar
